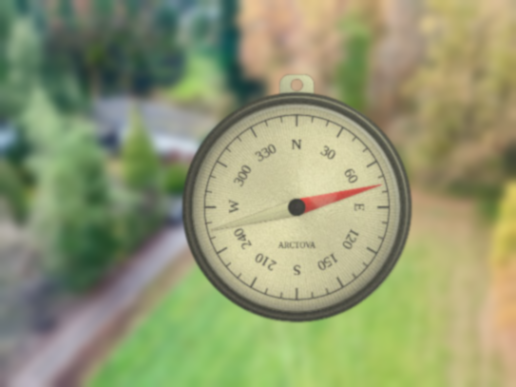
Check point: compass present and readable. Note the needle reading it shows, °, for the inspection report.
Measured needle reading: 75 °
